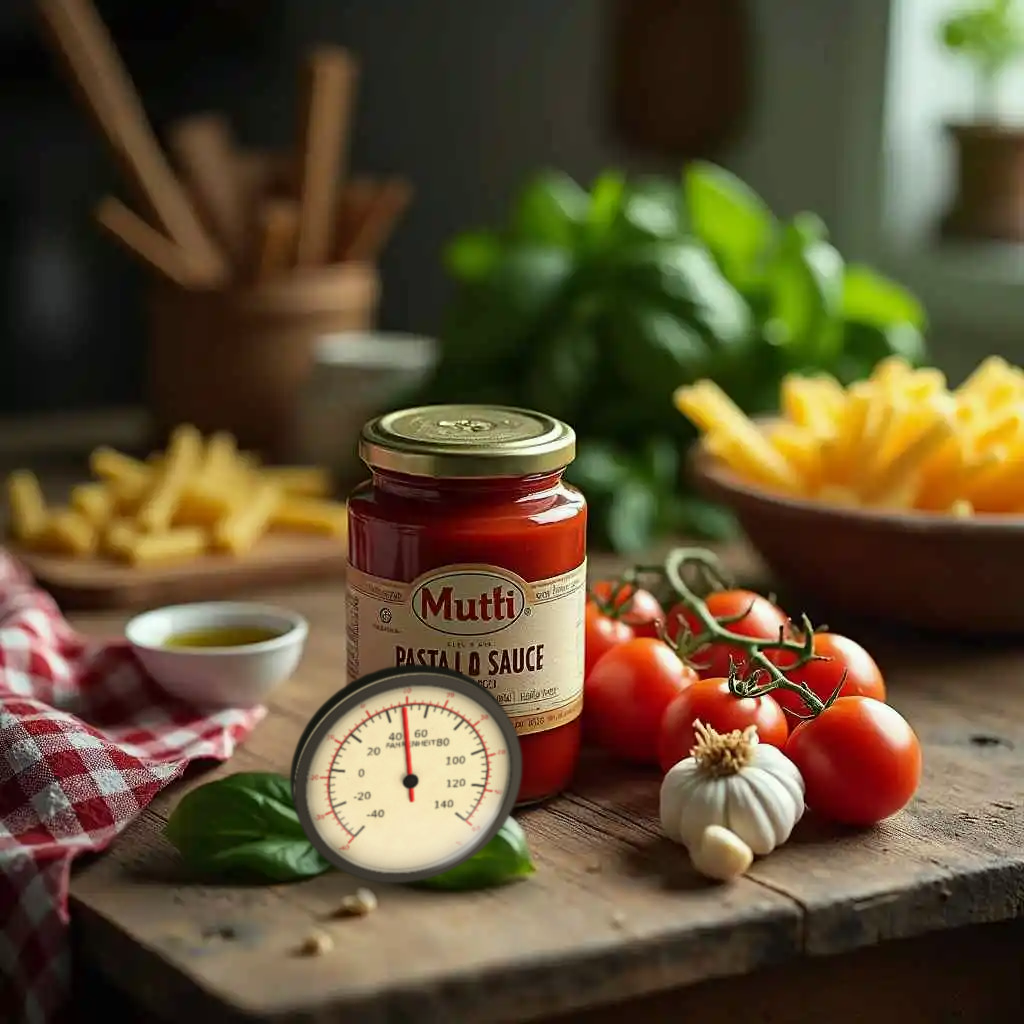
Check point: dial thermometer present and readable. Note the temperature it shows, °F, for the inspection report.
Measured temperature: 48 °F
